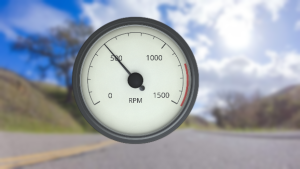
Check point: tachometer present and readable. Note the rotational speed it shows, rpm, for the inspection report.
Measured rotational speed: 500 rpm
